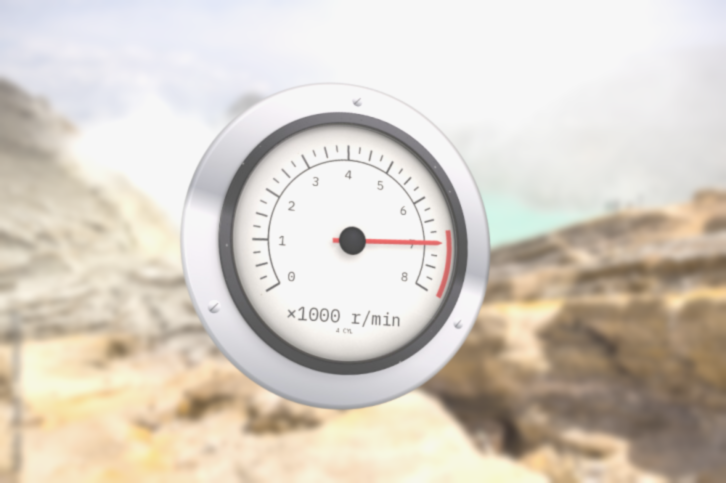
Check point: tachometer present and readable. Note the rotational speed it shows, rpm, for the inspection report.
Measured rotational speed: 7000 rpm
